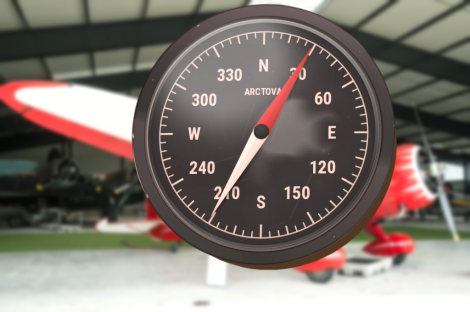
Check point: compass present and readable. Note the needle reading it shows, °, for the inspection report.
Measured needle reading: 30 °
